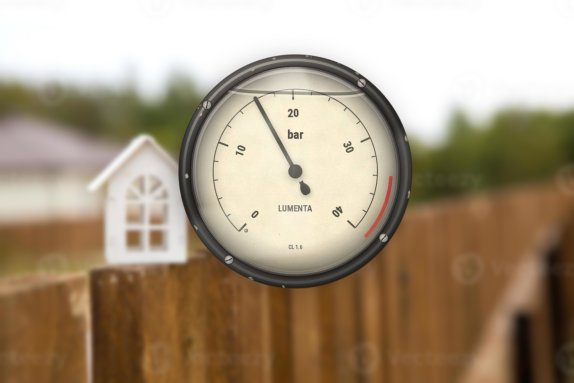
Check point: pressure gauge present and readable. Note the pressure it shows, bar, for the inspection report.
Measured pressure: 16 bar
